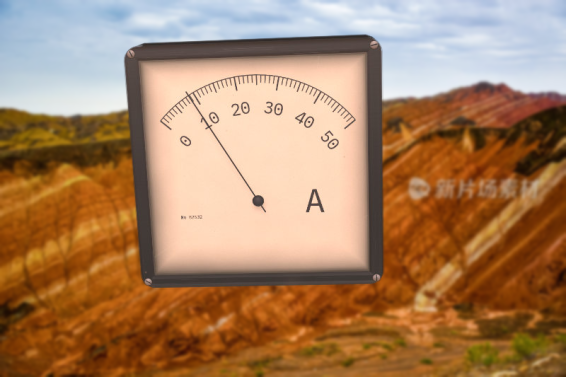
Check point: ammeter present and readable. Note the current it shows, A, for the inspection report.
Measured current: 9 A
